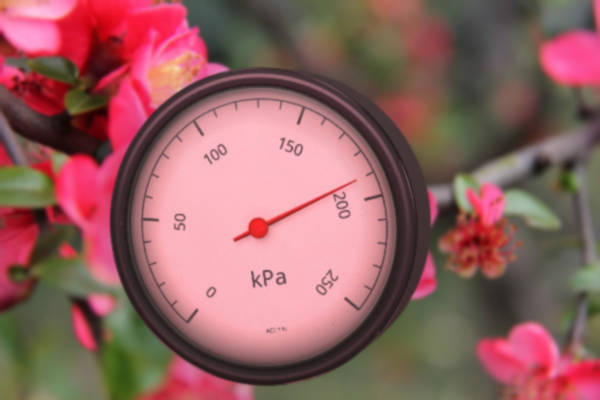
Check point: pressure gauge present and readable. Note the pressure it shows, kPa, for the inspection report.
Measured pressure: 190 kPa
